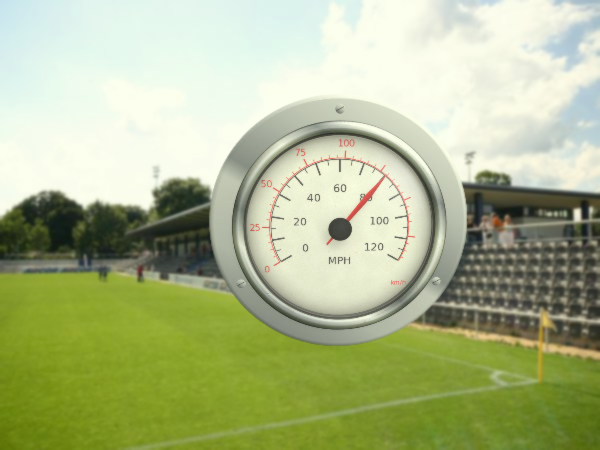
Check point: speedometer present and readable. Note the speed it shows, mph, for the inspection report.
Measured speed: 80 mph
